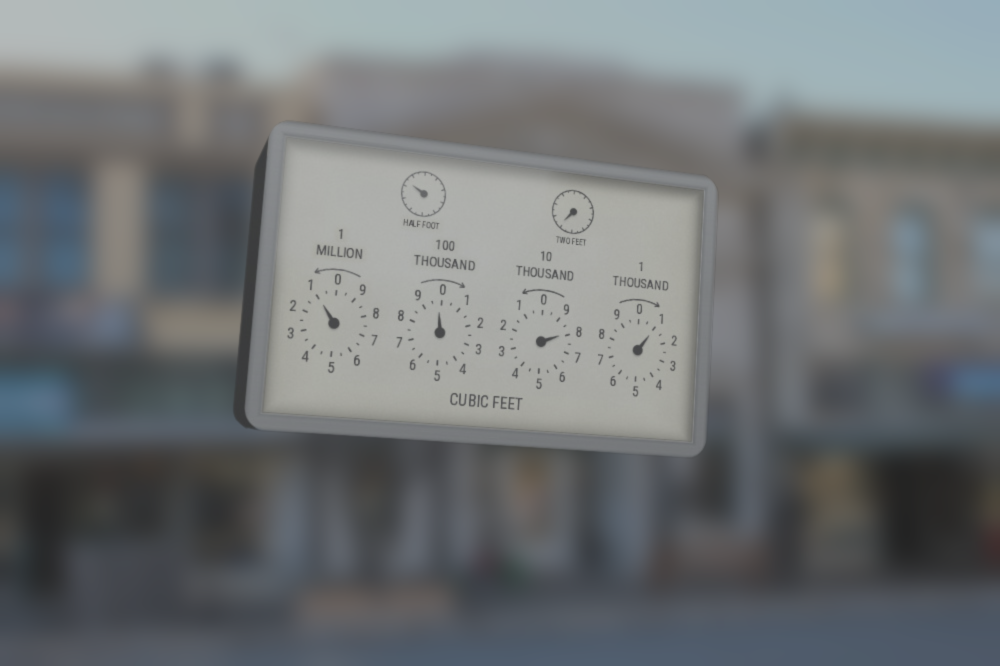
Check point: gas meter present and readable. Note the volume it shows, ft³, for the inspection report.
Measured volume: 98100 ft³
